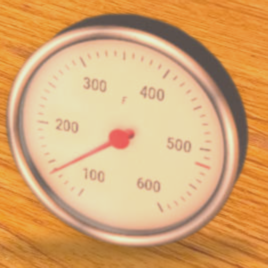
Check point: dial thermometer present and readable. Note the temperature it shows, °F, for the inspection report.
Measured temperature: 140 °F
